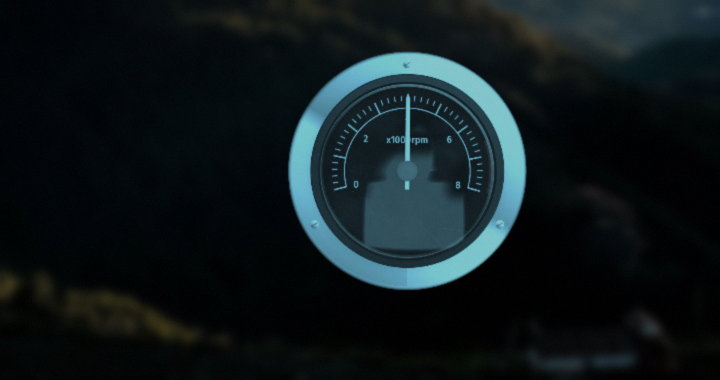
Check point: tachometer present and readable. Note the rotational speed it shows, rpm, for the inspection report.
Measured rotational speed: 4000 rpm
